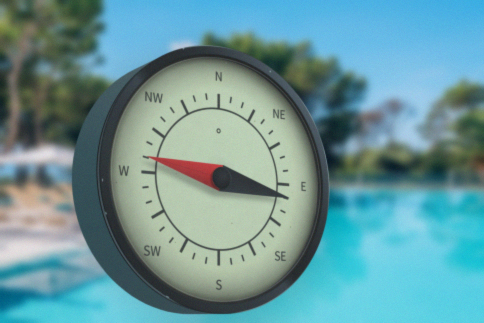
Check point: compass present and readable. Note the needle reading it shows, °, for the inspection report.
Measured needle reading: 280 °
